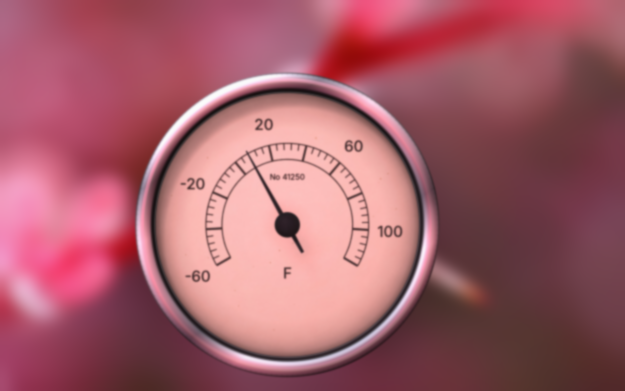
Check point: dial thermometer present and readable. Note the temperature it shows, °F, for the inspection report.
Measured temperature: 8 °F
